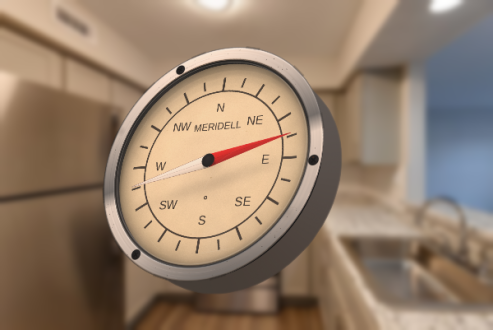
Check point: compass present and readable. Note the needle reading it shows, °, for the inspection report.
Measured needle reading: 75 °
